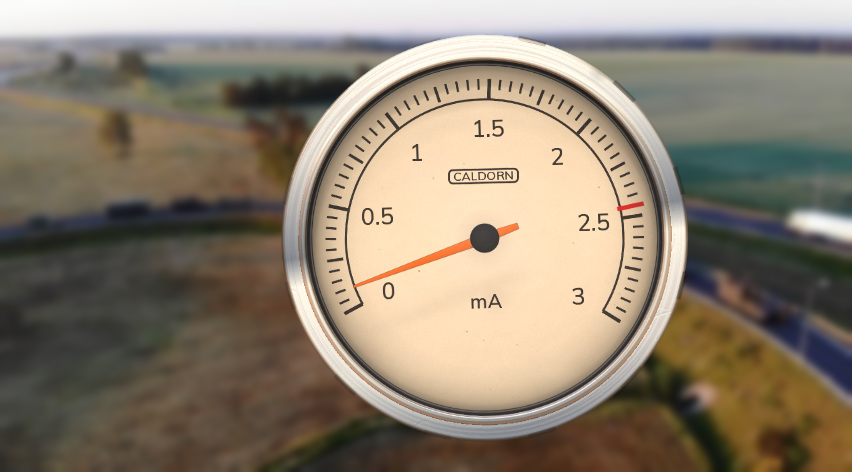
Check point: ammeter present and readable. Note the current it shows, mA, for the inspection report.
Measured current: 0.1 mA
